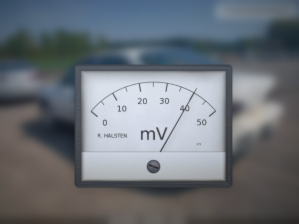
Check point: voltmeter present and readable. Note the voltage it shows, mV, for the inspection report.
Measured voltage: 40 mV
